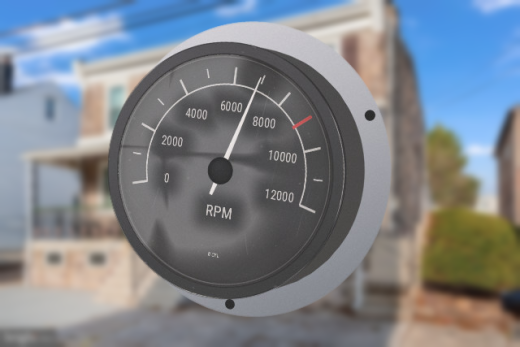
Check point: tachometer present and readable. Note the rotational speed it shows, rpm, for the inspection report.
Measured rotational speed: 7000 rpm
